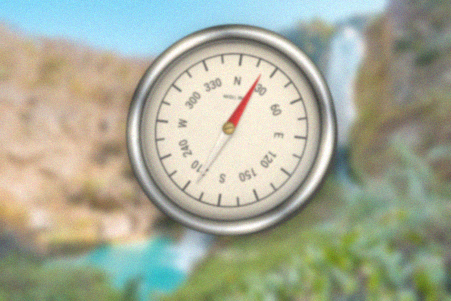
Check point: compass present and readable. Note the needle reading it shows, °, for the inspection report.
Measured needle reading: 22.5 °
